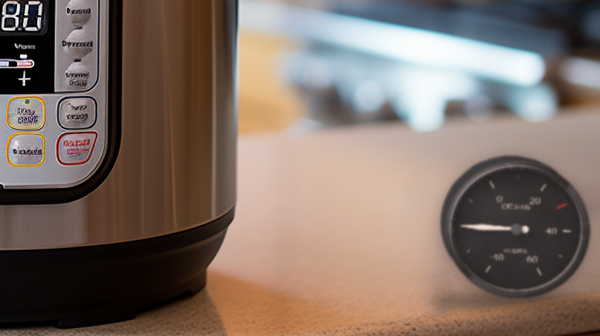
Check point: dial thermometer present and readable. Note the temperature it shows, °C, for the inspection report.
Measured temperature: -20 °C
